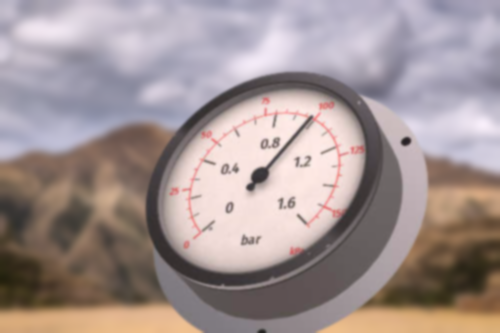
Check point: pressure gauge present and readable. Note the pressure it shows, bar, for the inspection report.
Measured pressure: 1 bar
